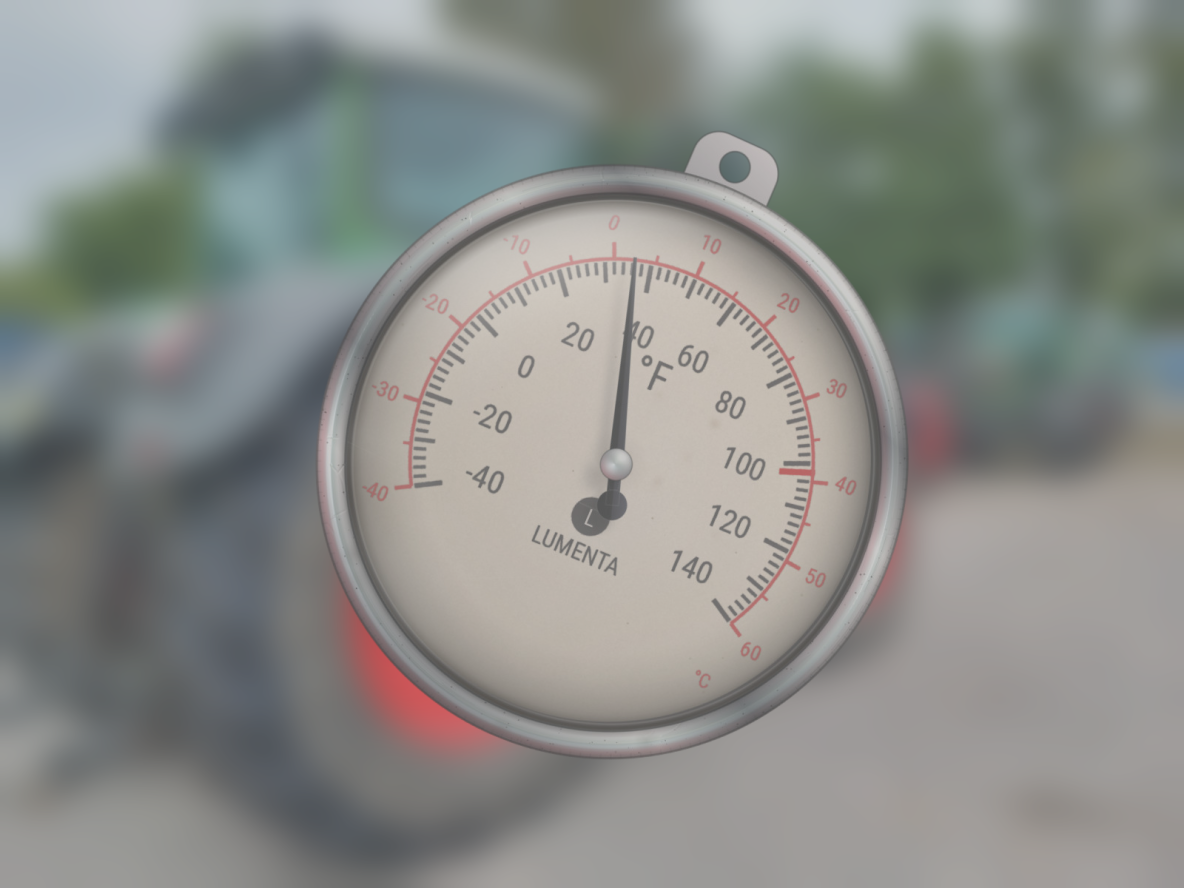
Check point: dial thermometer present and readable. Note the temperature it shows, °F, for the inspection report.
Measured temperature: 36 °F
